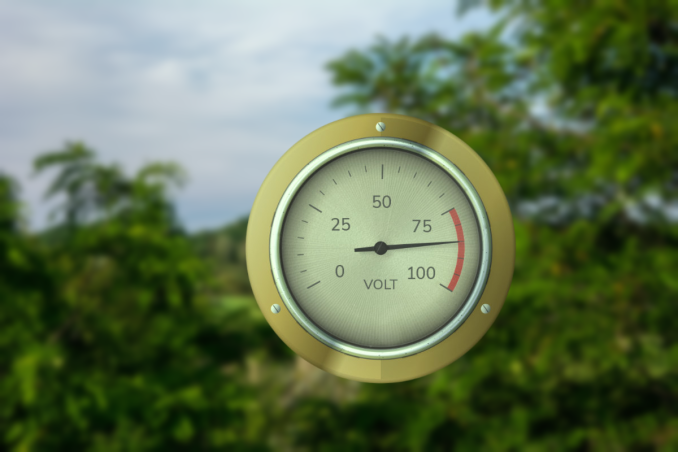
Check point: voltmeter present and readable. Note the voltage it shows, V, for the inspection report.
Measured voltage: 85 V
